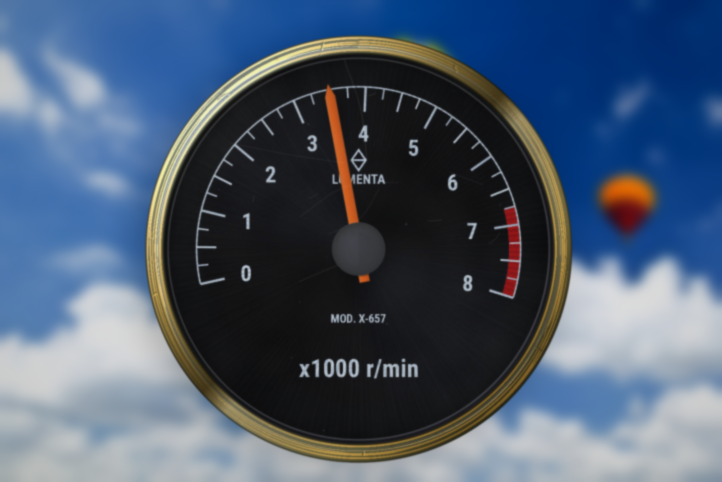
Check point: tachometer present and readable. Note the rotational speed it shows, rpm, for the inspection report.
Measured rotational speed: 3500 rpm
